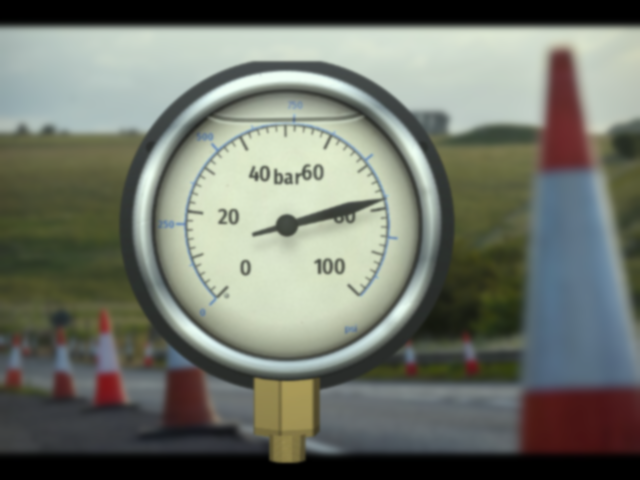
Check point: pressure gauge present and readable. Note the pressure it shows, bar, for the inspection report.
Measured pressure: 78 bar
